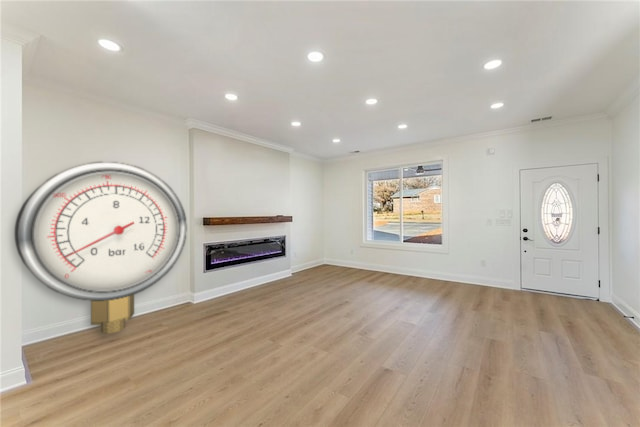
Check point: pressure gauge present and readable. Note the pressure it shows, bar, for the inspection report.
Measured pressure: 1 bar
